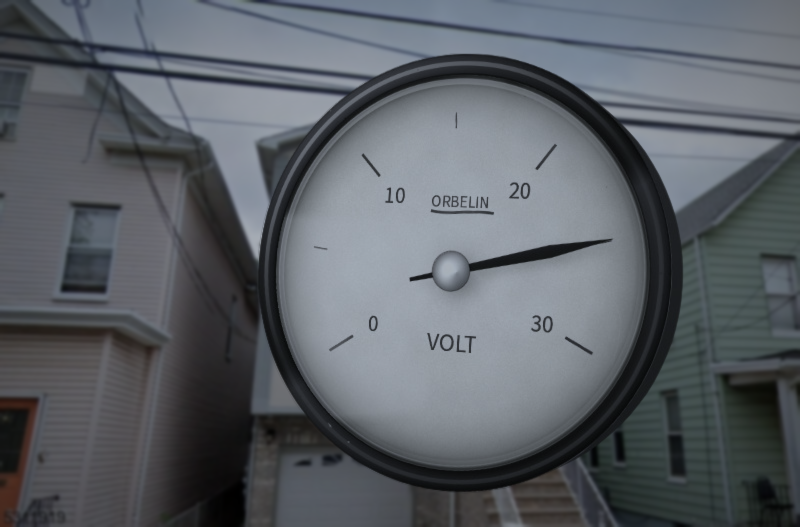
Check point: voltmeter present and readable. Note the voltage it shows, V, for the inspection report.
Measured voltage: 25 V
